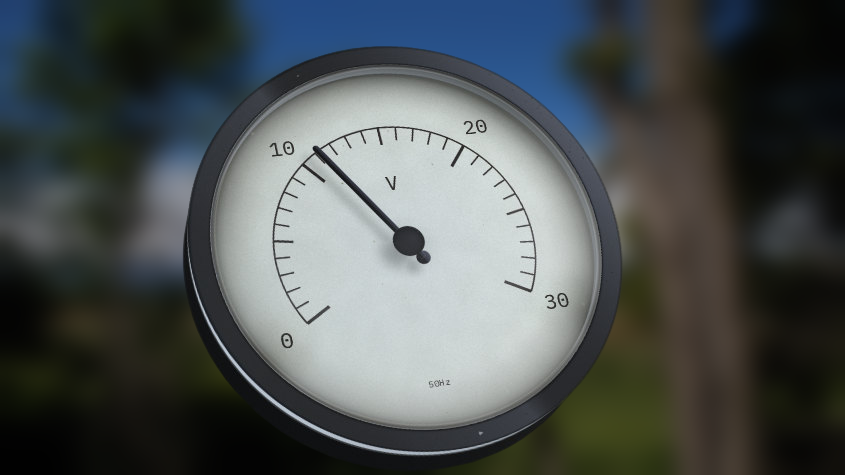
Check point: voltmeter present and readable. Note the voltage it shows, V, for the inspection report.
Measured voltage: 11 V
